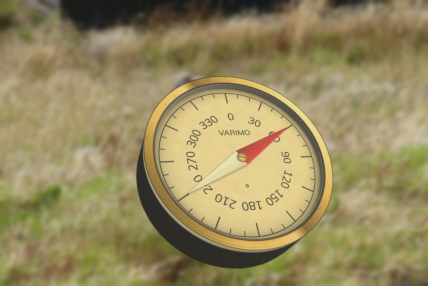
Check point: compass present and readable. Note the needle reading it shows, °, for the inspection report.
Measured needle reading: 60 °
